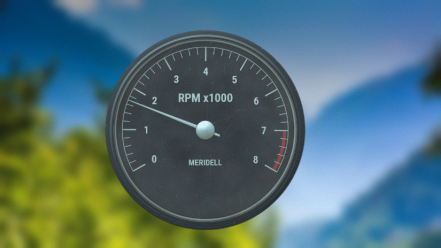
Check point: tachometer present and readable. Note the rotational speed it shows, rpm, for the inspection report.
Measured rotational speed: 1700 rpm
